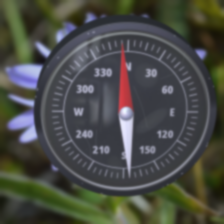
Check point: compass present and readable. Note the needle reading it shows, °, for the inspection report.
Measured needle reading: 355 °
